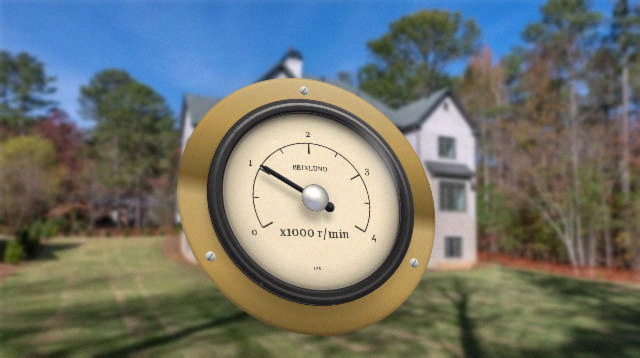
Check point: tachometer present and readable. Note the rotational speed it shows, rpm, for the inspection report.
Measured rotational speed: 1000 rpm
